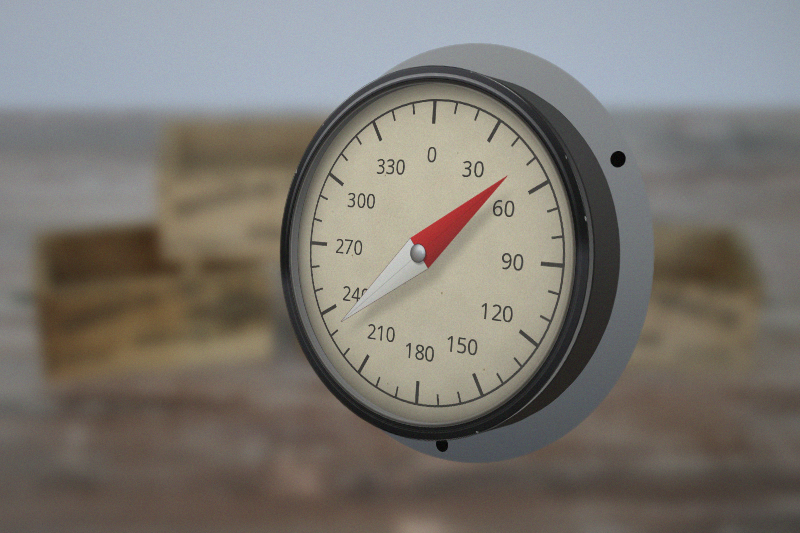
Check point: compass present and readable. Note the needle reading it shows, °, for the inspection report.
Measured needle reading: 50 °
